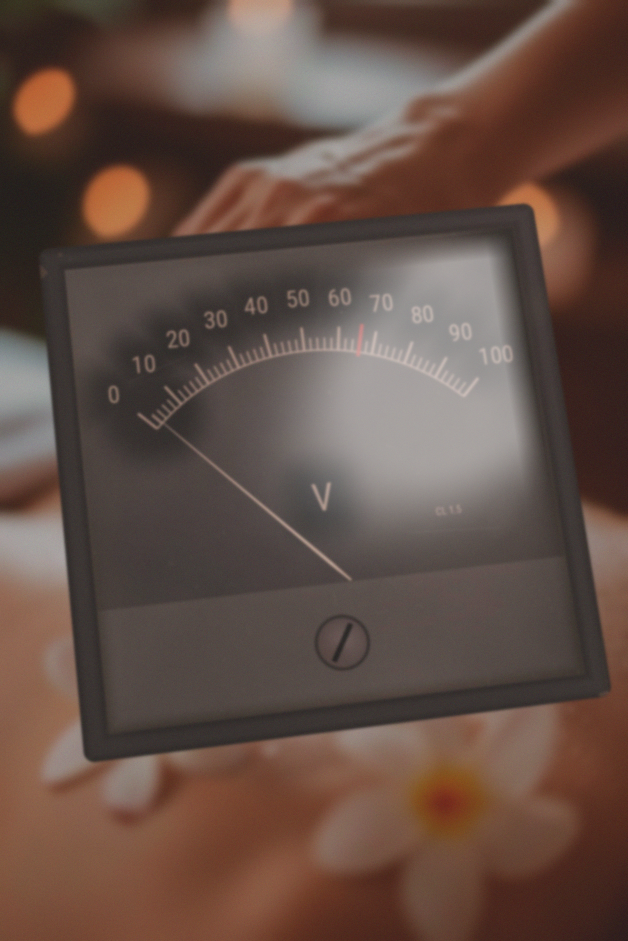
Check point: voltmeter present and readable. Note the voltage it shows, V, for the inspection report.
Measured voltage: 2 V
